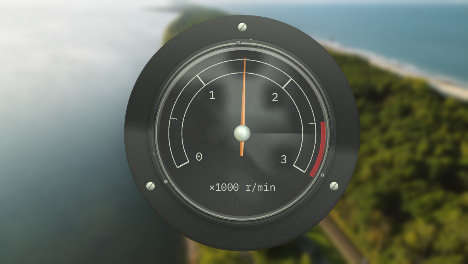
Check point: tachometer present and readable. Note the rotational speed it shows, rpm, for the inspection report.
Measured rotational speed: 1500 rpm
